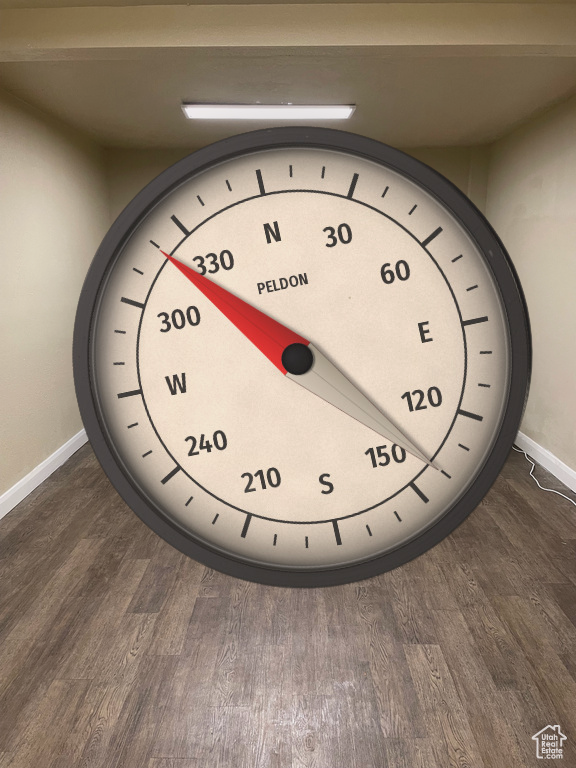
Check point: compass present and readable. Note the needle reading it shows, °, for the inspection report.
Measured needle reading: 320 °
